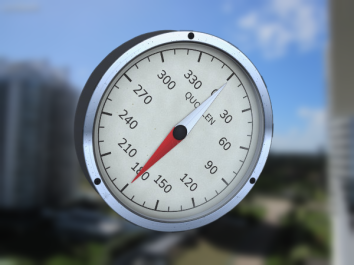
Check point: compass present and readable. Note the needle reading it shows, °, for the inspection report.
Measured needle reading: 180 °
